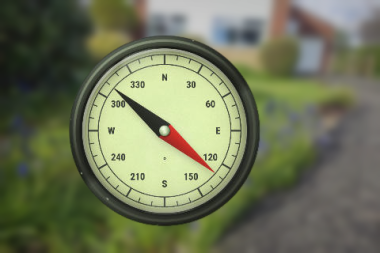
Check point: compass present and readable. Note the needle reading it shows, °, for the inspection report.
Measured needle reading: 130 °
